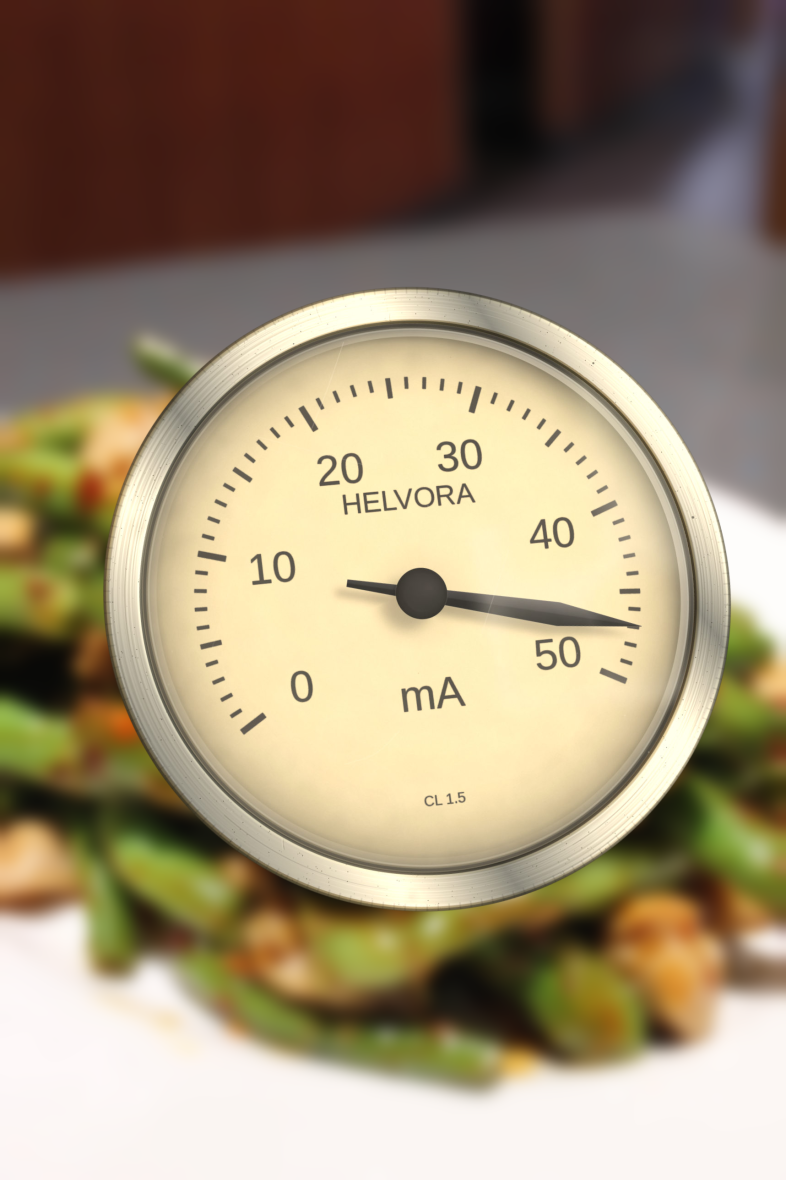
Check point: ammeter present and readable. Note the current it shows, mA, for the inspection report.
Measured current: 47 mA
